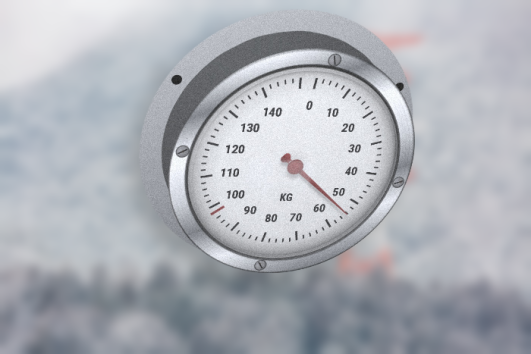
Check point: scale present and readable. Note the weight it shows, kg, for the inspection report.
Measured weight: 54 kg
